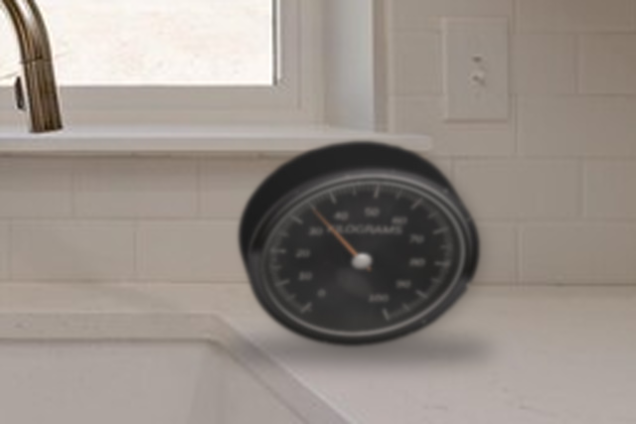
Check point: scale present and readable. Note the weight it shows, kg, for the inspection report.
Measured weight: 35 kg
